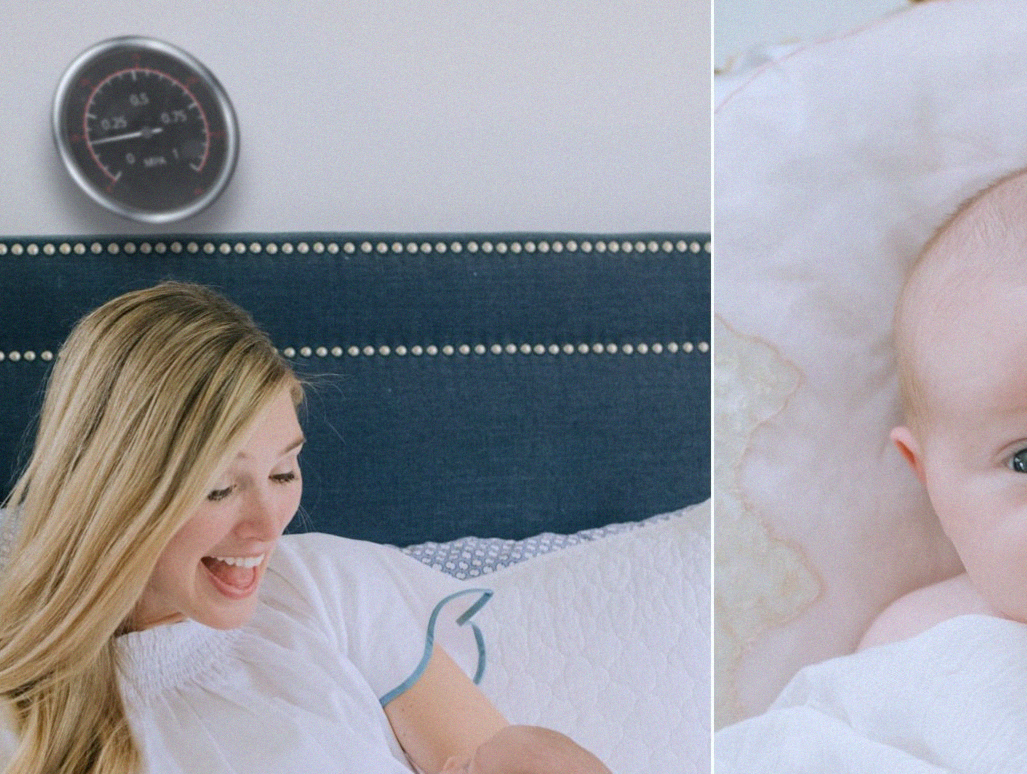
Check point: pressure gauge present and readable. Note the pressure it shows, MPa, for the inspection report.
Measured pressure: 0.15 MPa
